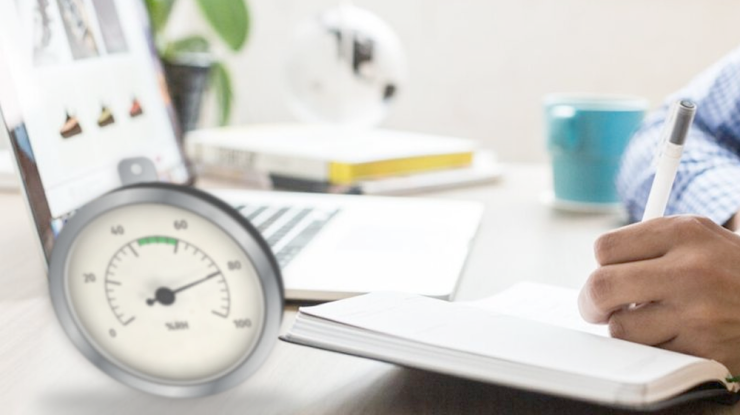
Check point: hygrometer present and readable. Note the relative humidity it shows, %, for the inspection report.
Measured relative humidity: 80 %
